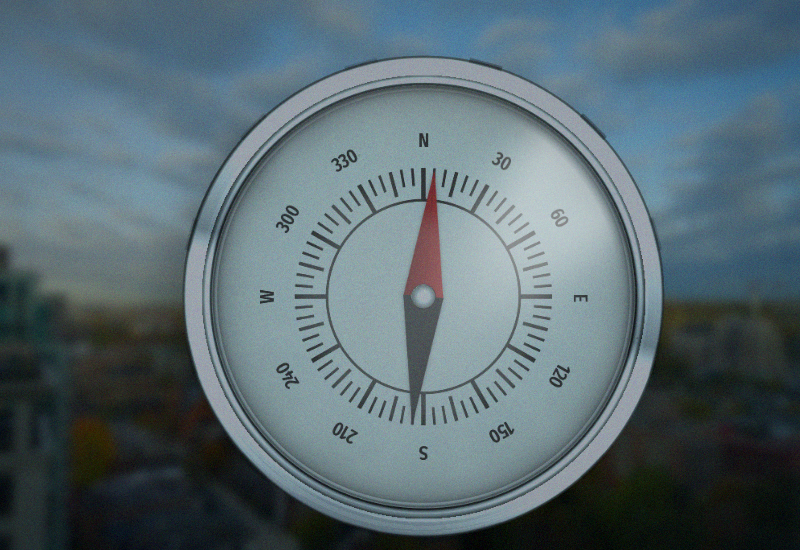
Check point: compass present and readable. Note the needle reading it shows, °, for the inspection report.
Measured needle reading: 5 °
